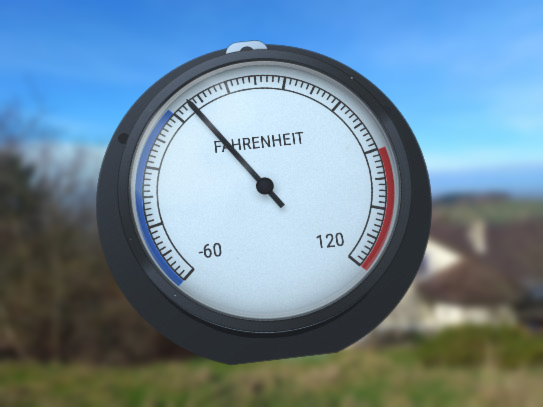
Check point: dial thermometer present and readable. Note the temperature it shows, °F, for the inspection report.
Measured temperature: 6 °F
